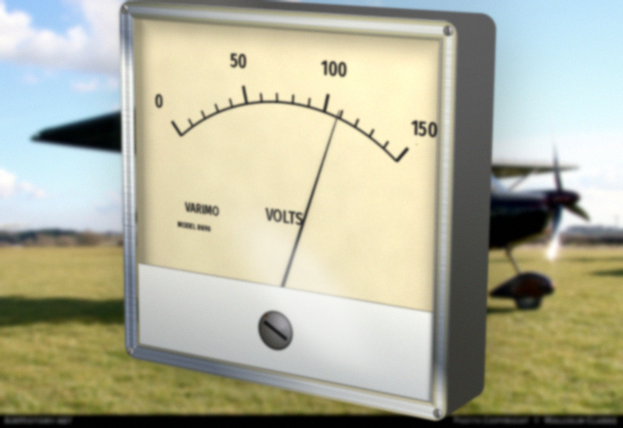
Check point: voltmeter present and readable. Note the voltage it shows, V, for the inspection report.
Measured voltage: 110 V
